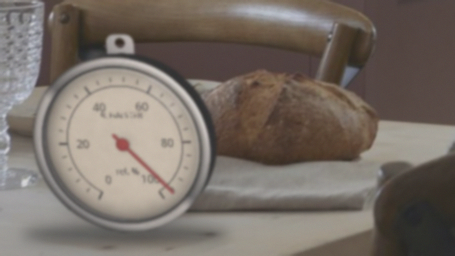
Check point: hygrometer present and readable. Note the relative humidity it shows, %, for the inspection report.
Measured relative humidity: 96 %
